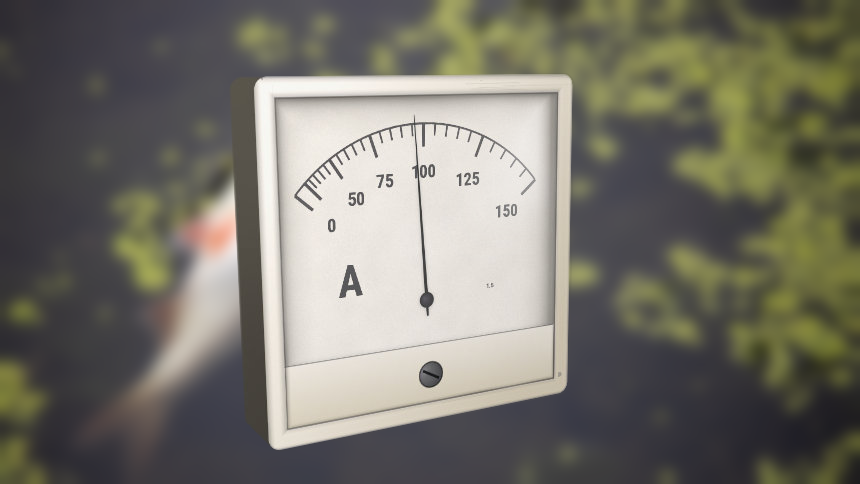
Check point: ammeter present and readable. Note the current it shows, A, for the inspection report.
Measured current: 95 A
